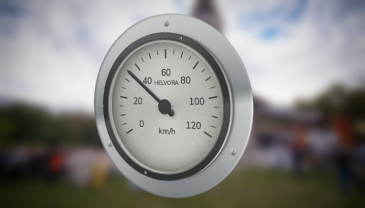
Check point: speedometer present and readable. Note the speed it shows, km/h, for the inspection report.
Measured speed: 35 km/h
